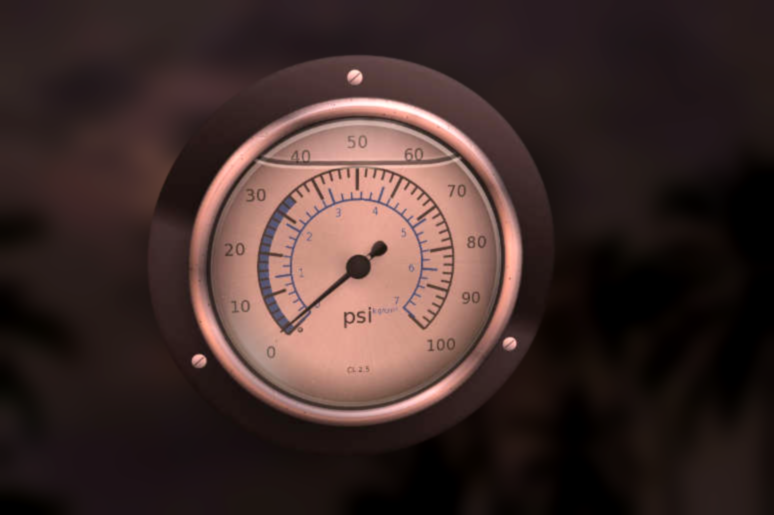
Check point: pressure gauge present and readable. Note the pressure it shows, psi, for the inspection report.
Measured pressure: 2 psi
